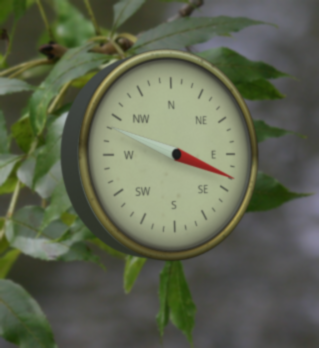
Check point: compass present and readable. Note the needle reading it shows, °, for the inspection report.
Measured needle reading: 110 °
